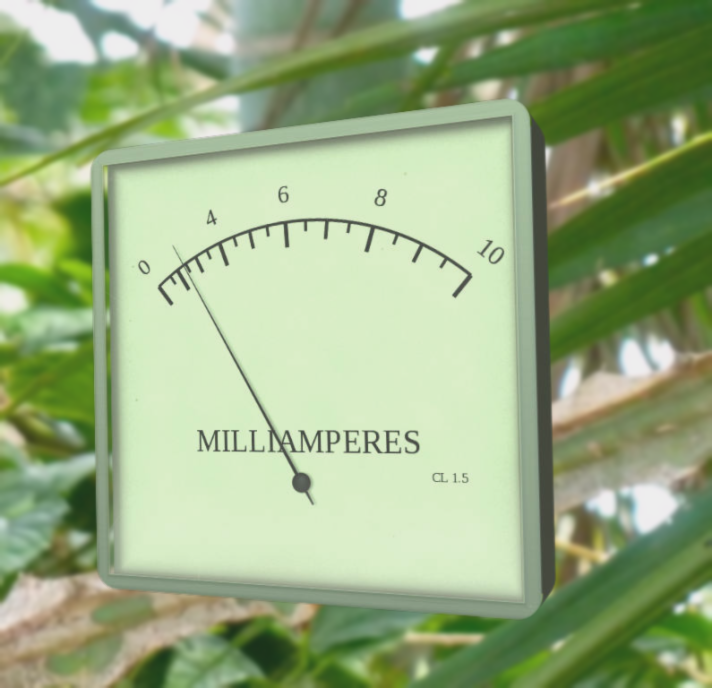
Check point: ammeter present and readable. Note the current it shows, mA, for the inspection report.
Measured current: 2.5 mA
